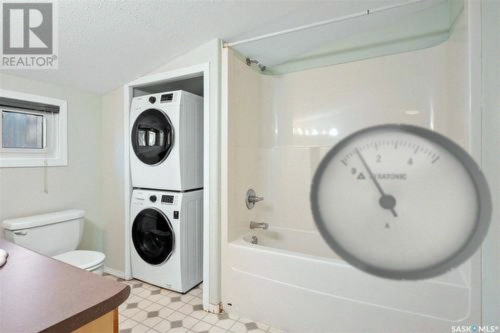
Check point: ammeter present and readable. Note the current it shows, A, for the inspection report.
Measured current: 1 A
